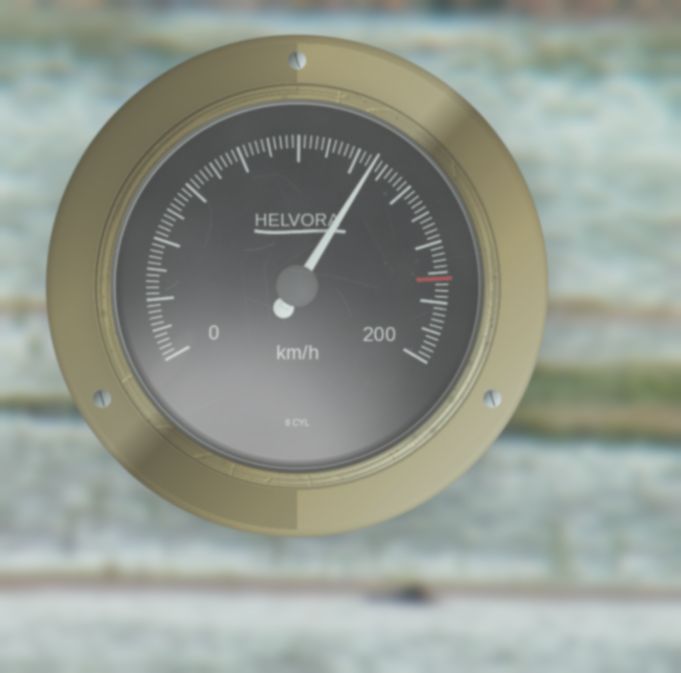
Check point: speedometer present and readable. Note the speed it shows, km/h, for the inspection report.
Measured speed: 126 km/h
